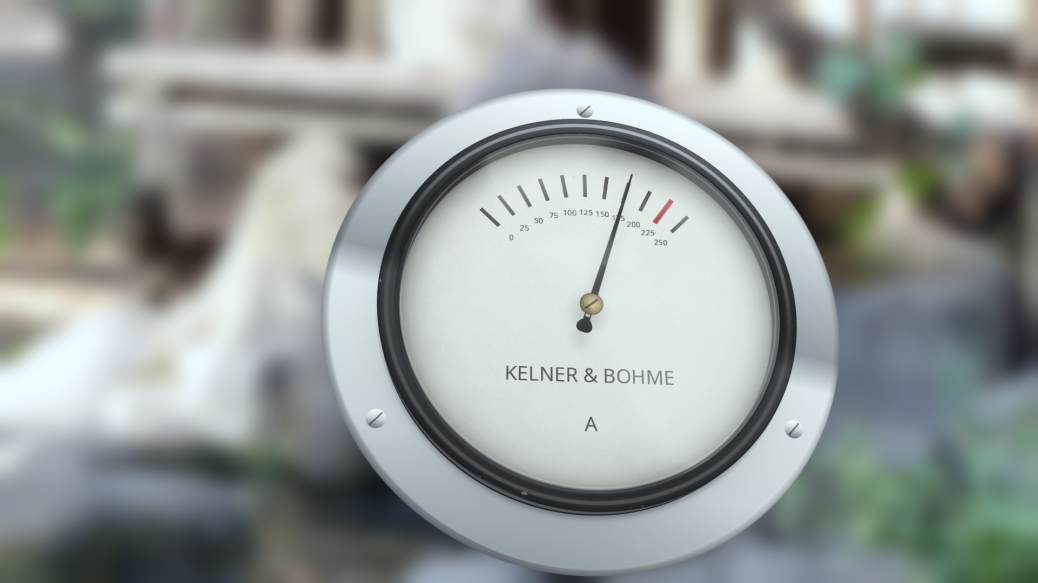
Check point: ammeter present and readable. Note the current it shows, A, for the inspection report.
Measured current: 175 A
